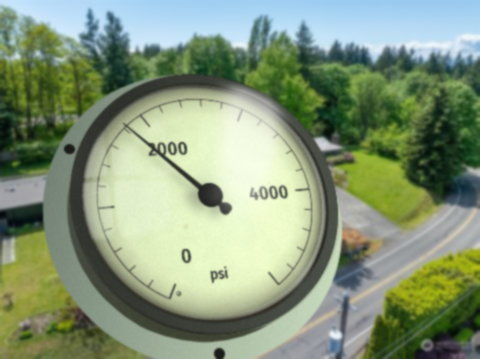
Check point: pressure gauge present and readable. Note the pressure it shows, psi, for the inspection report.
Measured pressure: 1800 psi
